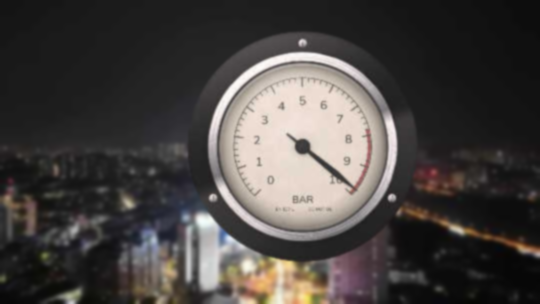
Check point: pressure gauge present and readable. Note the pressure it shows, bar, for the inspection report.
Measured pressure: 9.8 bar
